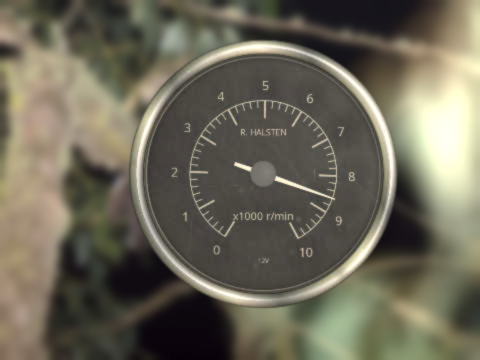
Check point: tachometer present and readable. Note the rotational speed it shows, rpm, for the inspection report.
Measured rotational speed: 8600 rpm
